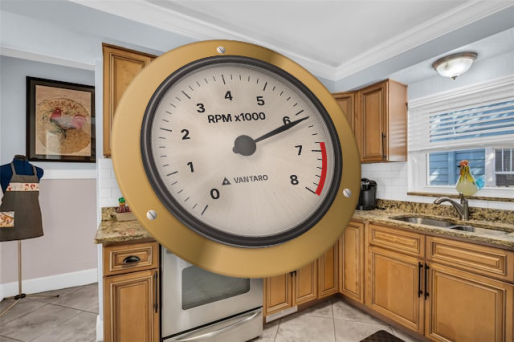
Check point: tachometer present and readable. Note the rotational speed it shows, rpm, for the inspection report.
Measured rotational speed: 6200 rpm
